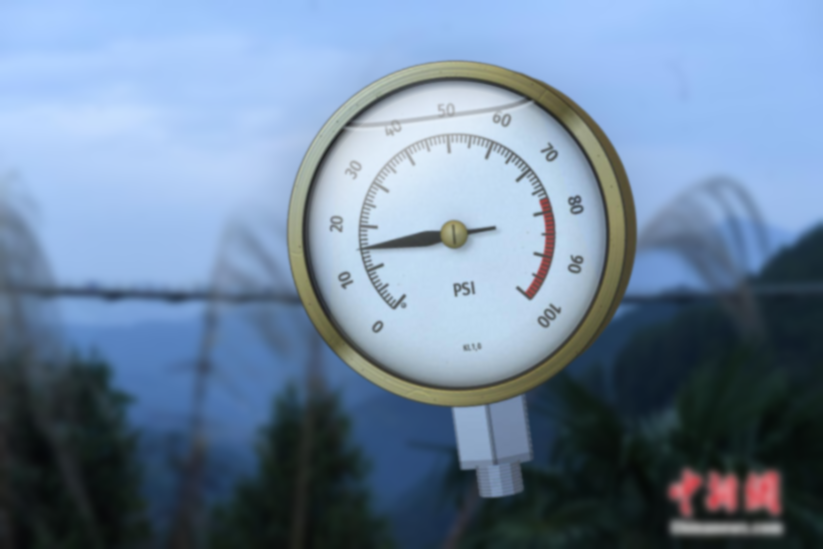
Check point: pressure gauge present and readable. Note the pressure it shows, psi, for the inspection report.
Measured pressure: 15 psi
